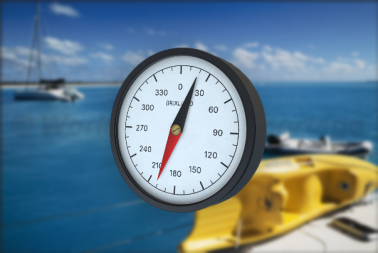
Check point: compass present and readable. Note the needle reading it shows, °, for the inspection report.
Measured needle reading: 200 °
